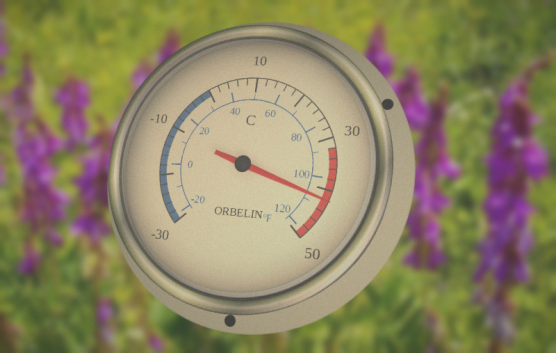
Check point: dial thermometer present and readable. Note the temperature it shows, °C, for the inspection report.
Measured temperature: 42 °C
